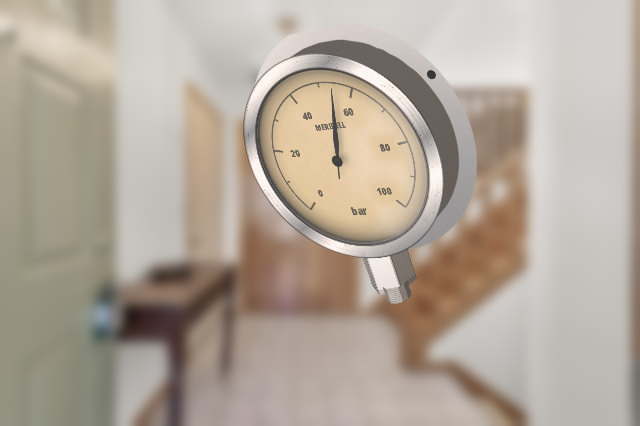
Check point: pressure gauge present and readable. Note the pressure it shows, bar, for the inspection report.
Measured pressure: 55 bar
